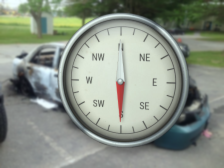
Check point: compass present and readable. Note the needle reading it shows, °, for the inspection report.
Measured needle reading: 180 °
